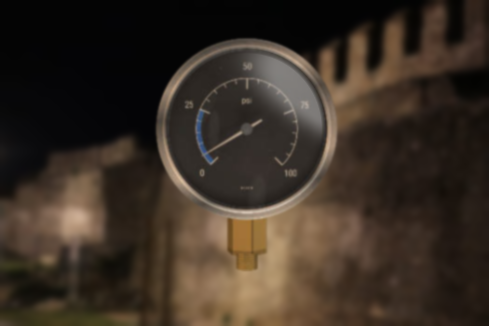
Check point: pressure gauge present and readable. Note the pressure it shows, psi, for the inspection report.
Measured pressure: 5 psi
